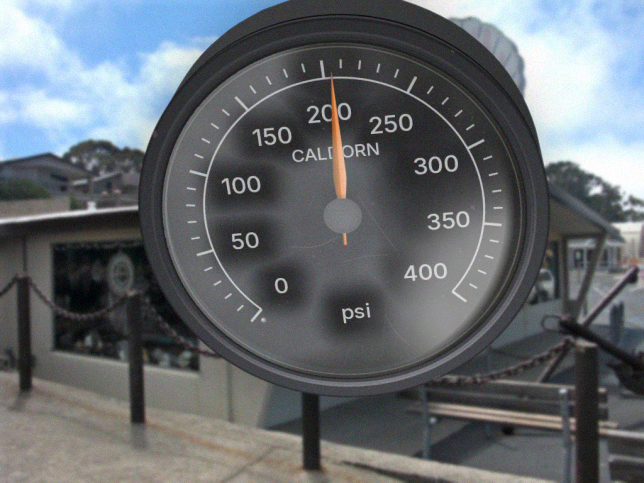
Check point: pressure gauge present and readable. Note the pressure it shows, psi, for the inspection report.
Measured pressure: 205 psi
